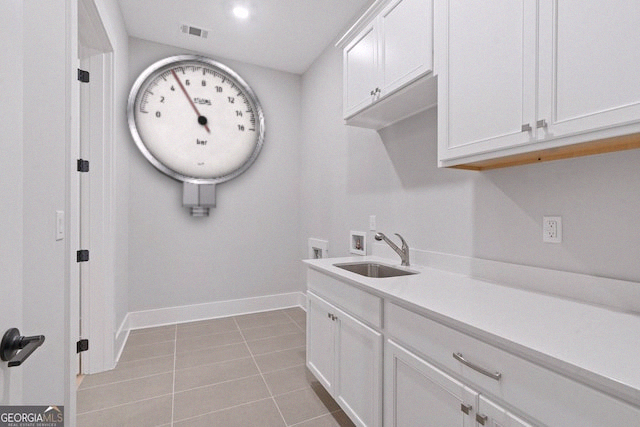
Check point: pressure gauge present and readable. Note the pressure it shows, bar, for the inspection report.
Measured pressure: 5 bar
